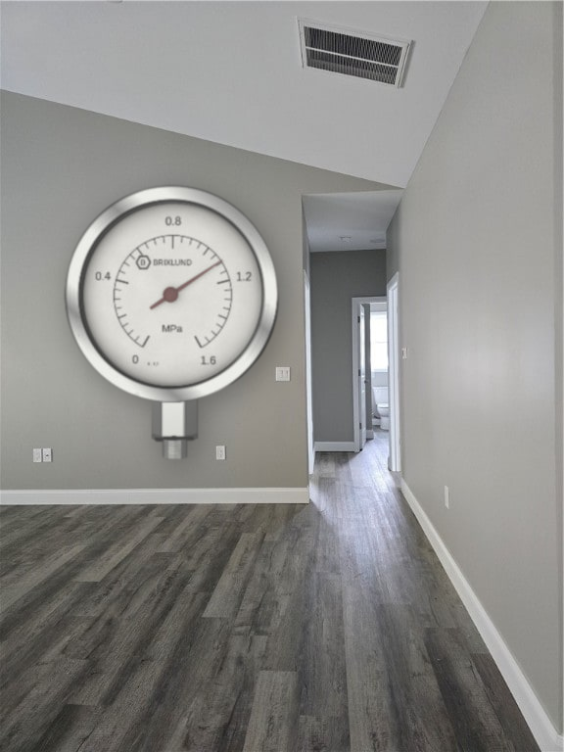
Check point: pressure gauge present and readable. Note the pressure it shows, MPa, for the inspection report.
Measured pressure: 1.1 MPa
